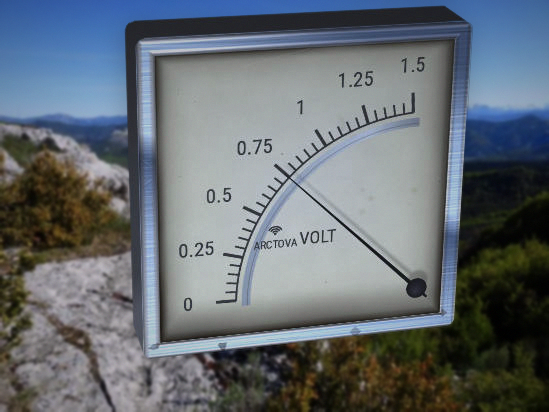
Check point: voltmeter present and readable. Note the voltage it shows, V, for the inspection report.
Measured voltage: 0.75 V
